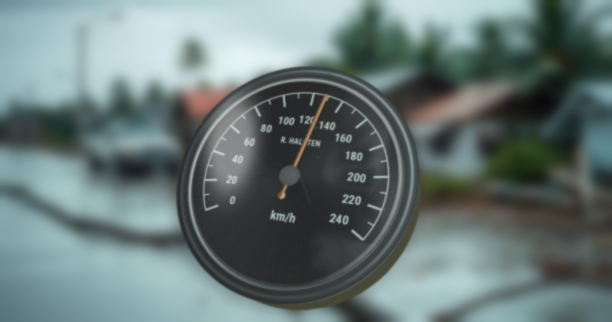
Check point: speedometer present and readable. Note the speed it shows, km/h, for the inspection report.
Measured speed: 130 km/h
